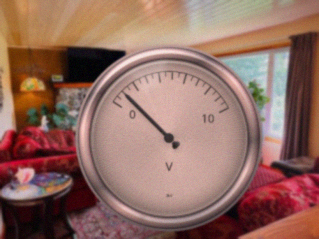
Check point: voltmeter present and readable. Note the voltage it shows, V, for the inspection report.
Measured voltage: 1 V
